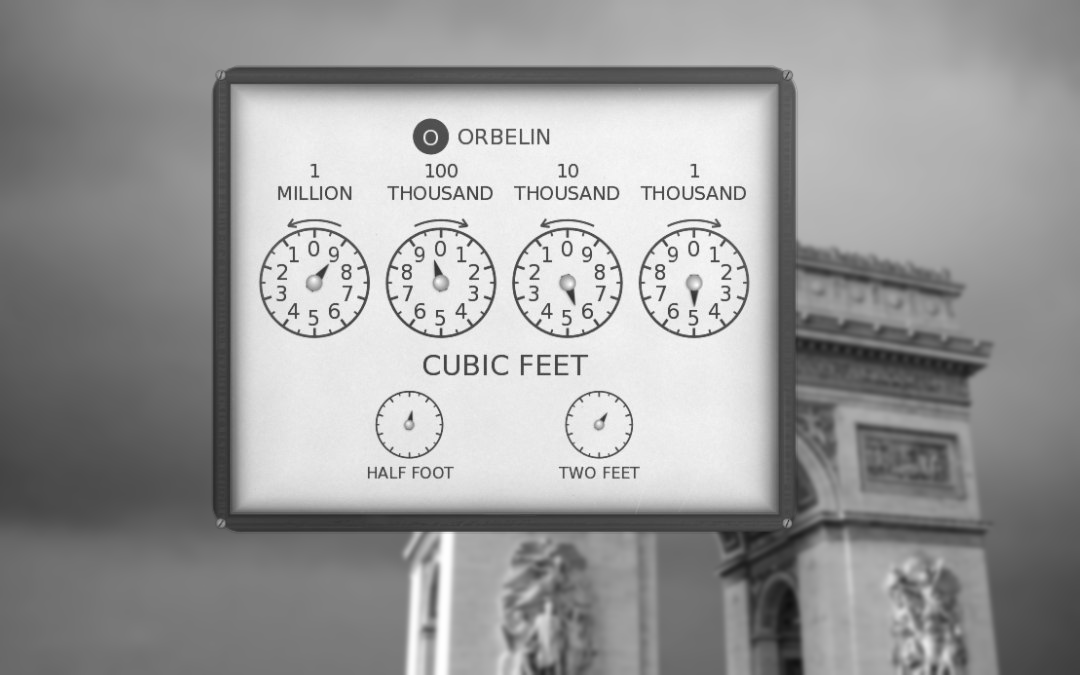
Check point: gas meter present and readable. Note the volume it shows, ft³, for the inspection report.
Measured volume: 895500 ft³
